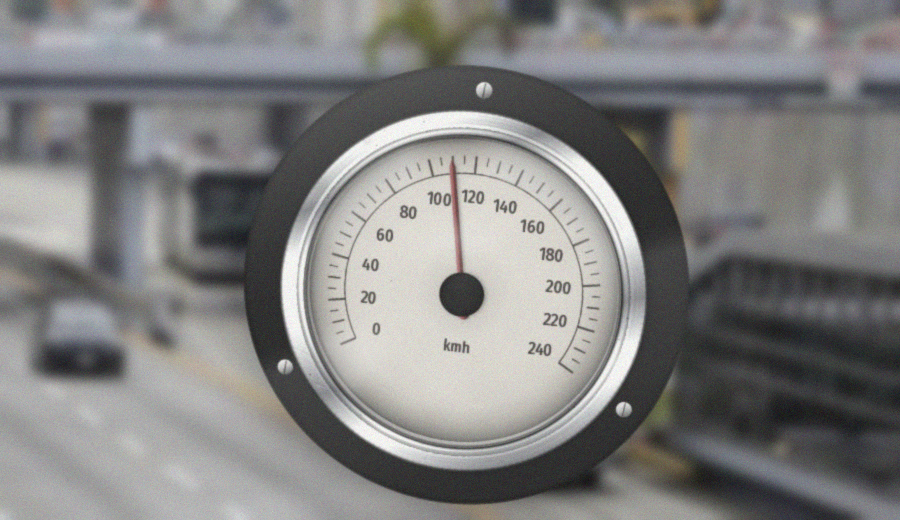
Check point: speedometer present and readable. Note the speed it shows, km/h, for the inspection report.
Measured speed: 110 km/h
